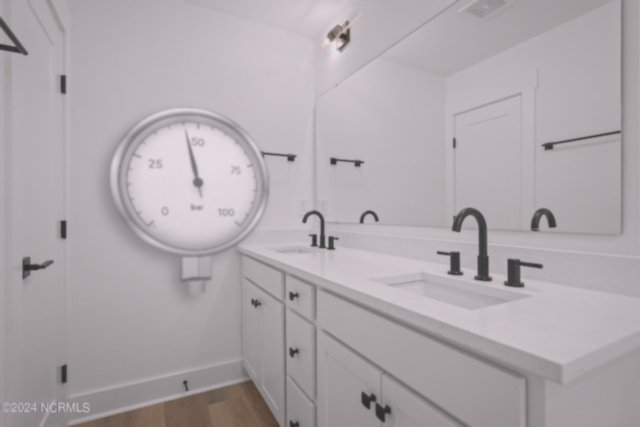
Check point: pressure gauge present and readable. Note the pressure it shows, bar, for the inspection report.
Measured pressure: 45 bar
